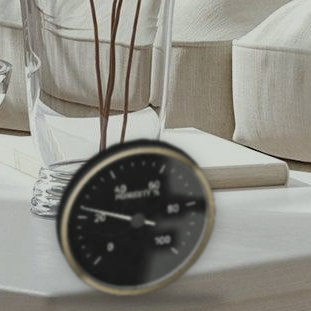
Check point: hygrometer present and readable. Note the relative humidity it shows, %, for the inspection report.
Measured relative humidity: 24 %
